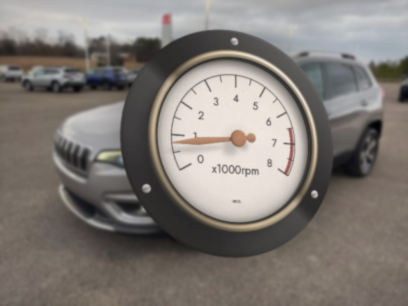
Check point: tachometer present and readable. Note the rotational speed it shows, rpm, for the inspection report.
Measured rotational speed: 750 rpm
